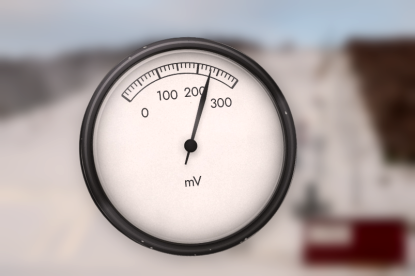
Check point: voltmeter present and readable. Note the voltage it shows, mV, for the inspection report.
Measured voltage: 230 mV
